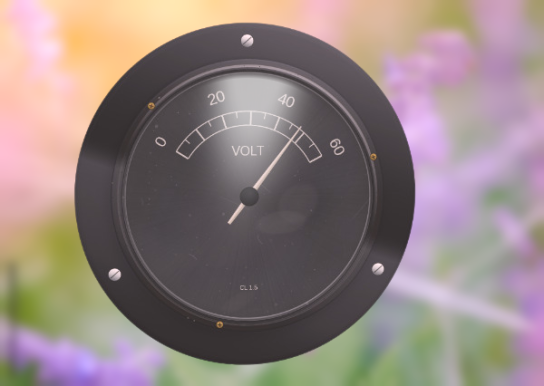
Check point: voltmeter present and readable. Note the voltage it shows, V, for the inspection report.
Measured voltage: 47.5 V
